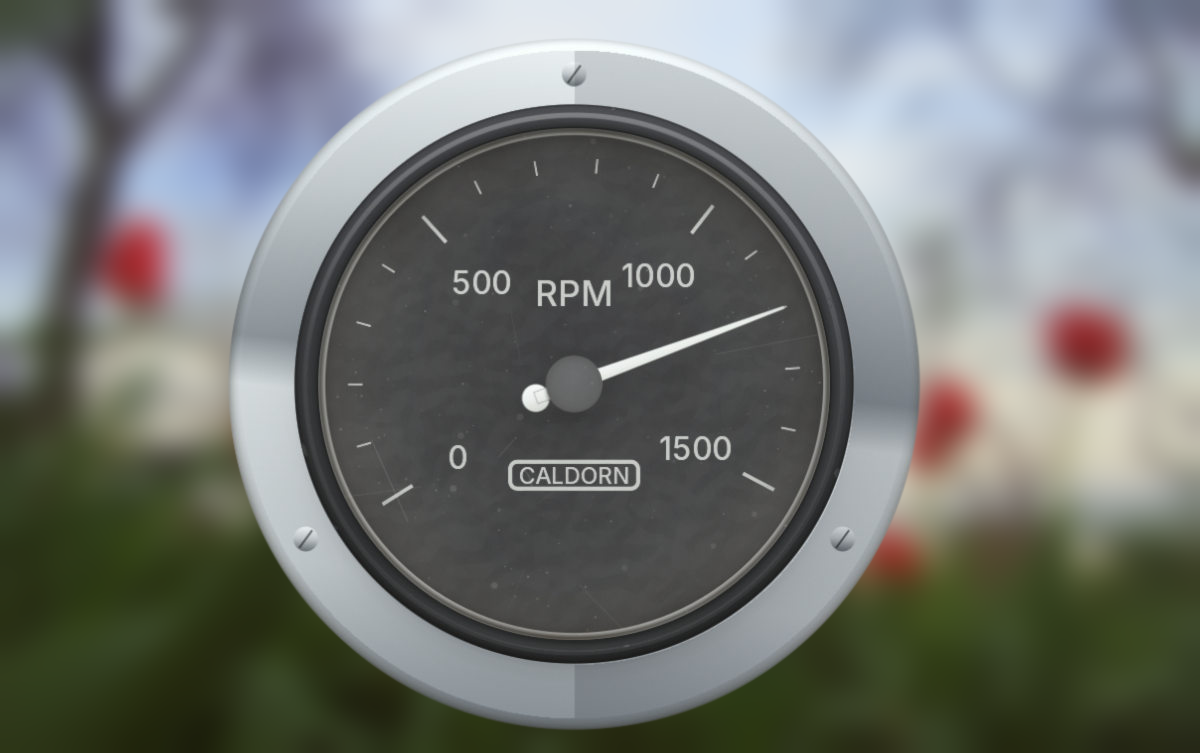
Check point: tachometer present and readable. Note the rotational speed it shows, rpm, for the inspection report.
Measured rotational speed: 1200 rpm
